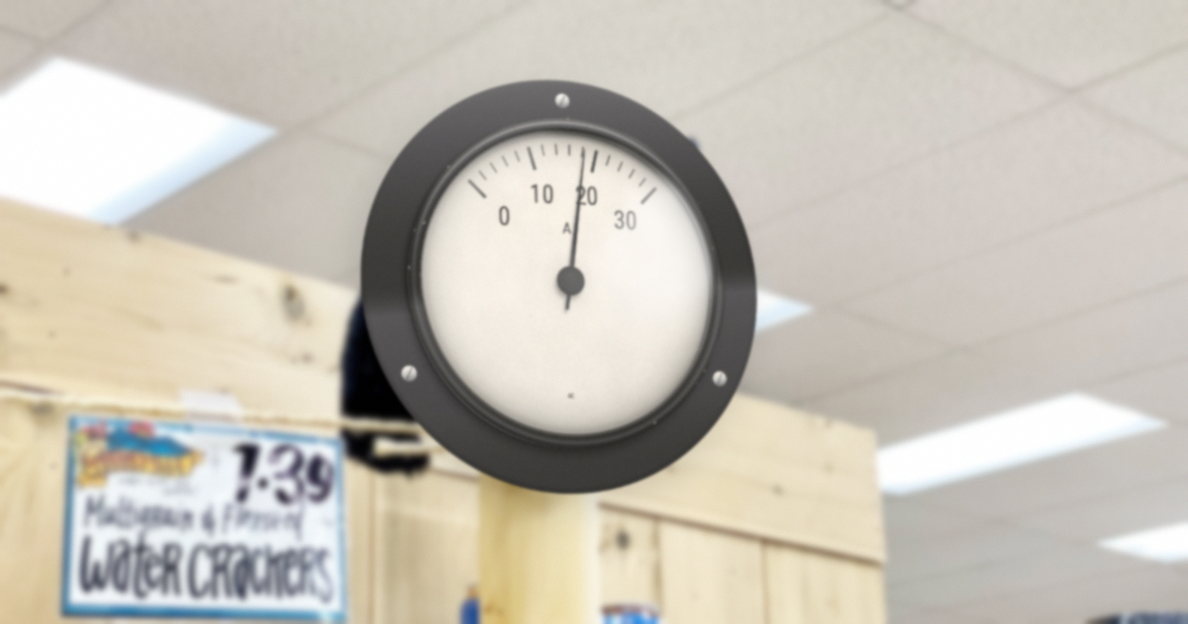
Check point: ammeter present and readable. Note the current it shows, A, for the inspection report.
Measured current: 18 A
